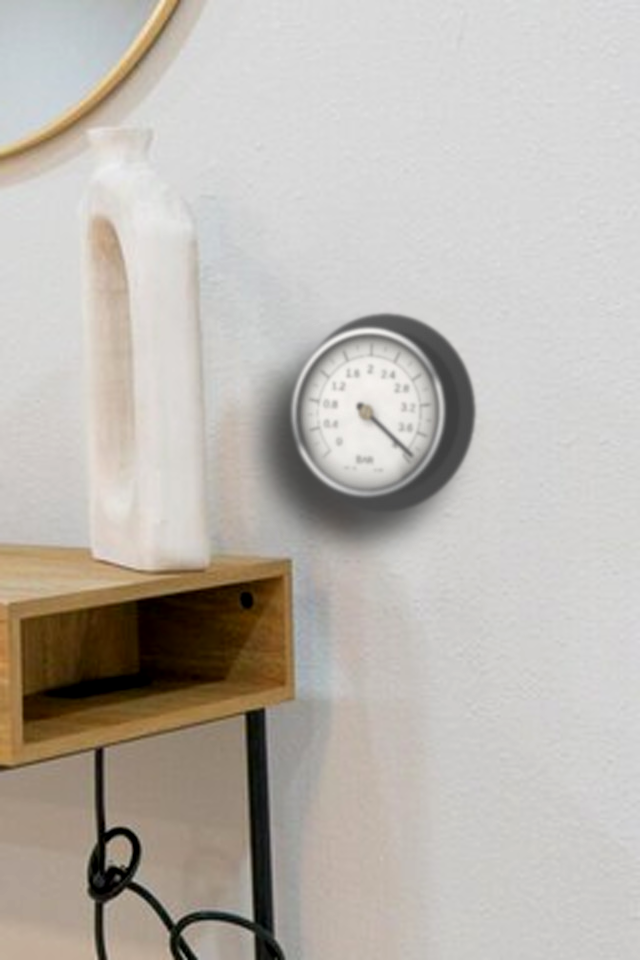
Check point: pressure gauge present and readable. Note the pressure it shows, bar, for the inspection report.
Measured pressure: 3.9 bar
